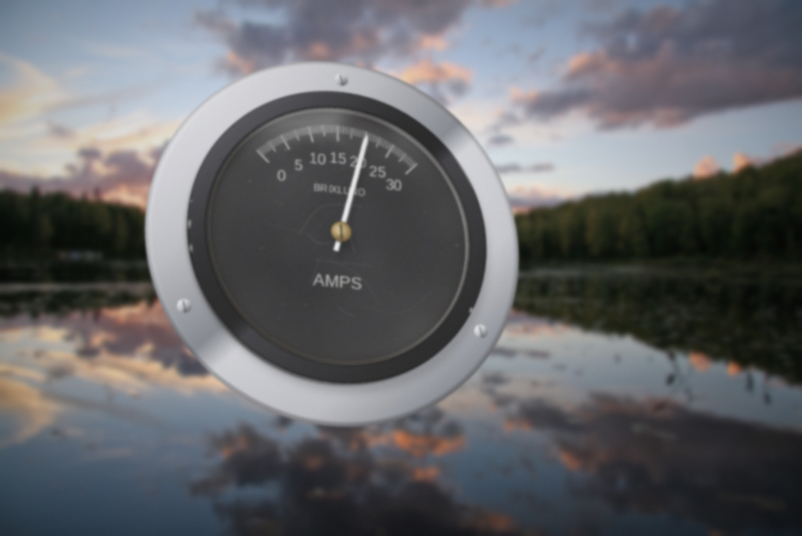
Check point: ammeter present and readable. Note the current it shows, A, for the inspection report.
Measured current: 20 A
